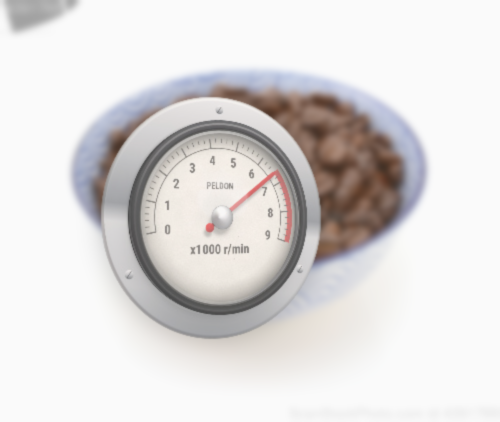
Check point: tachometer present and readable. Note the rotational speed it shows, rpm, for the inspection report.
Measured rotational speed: 6600 rpm
